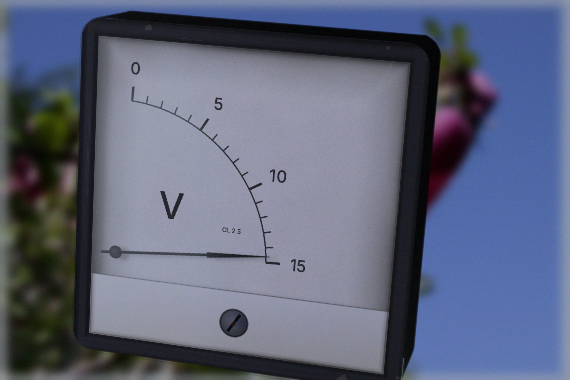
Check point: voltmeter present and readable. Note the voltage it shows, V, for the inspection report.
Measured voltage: 14.5 V
